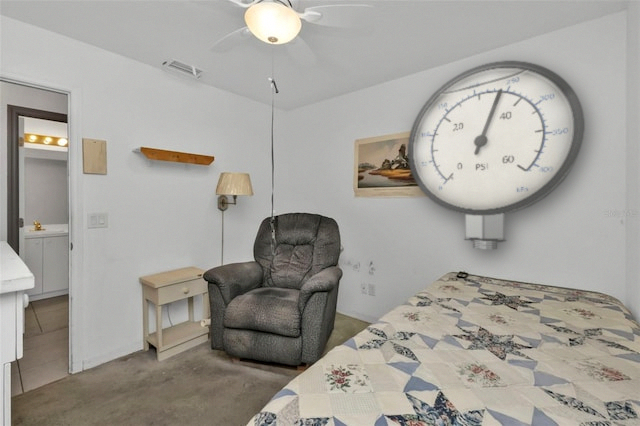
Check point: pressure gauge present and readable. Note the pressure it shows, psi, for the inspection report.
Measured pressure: 35 psi
